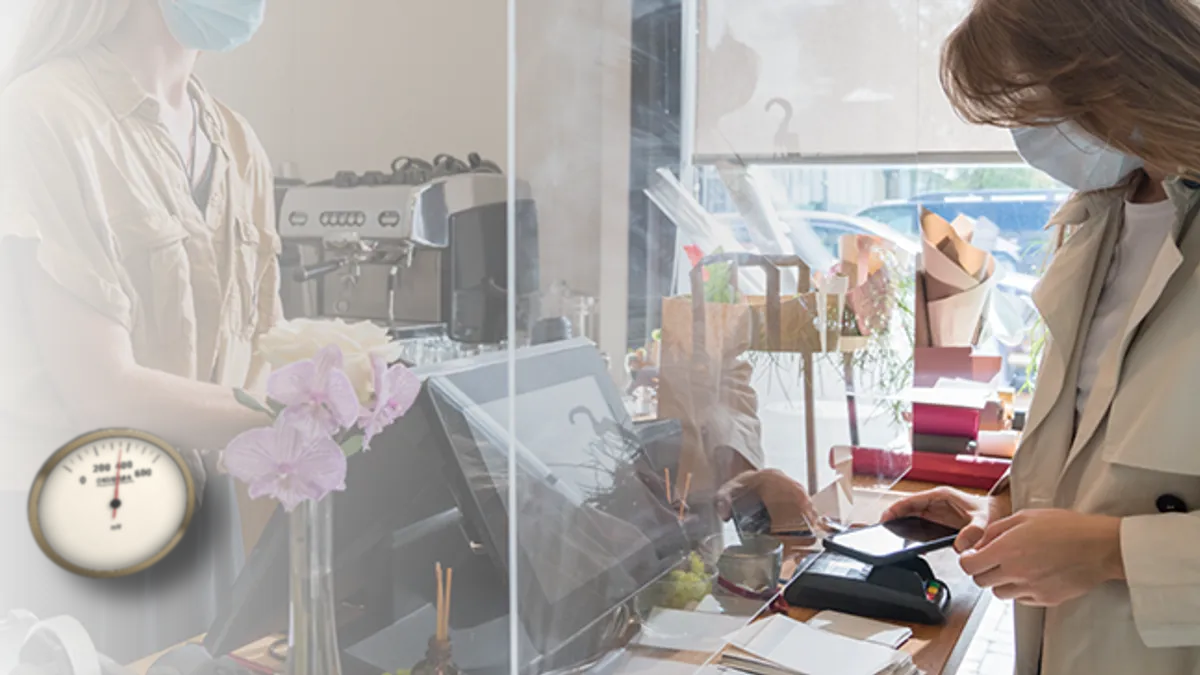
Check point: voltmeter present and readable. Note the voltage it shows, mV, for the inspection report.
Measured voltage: 350 mV
